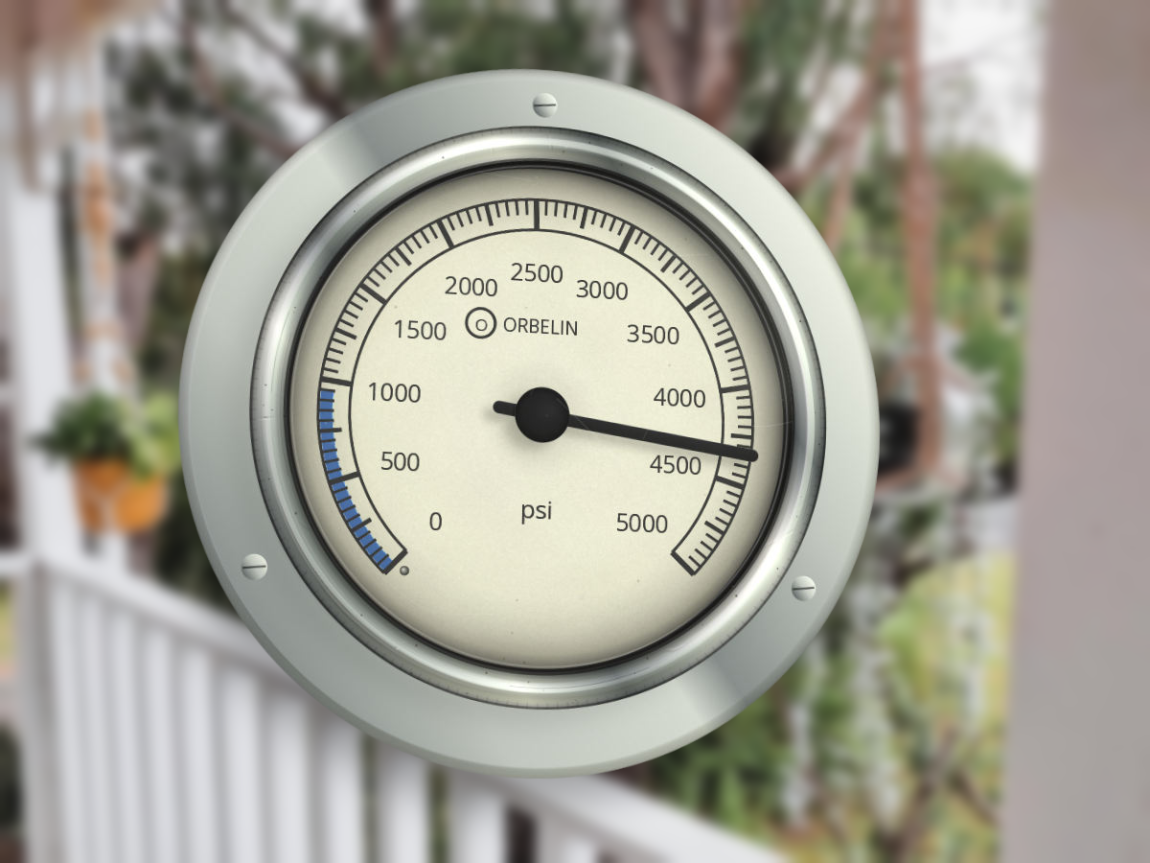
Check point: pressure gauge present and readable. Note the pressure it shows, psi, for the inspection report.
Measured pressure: 4350 psi
